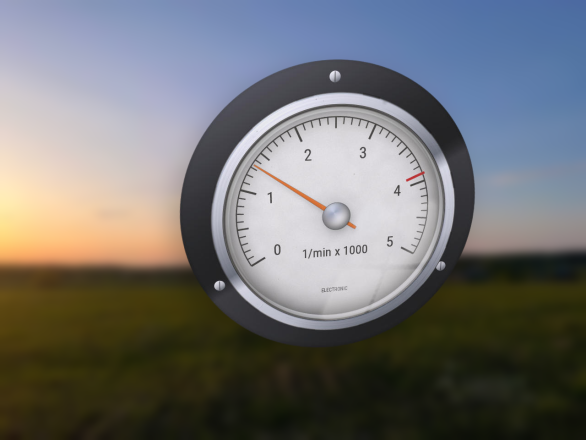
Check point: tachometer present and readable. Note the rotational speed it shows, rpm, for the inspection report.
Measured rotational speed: 1350 rpm
